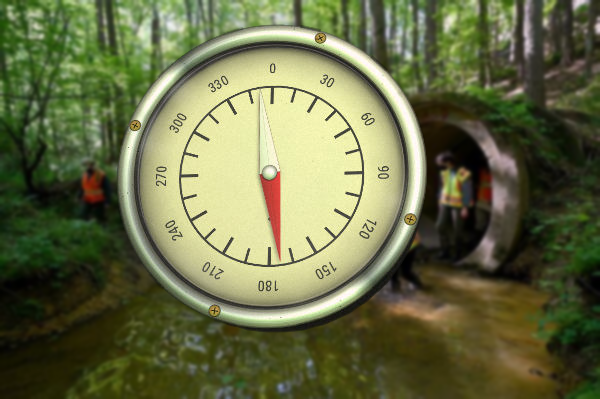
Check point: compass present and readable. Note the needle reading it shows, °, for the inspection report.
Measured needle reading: 172.5 °
